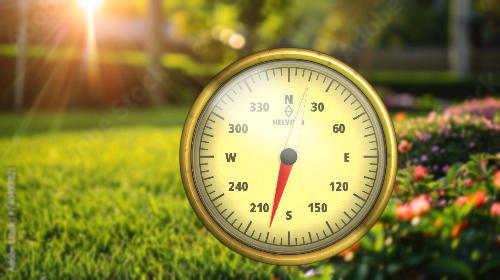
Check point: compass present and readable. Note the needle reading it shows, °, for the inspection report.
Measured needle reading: 195 °
